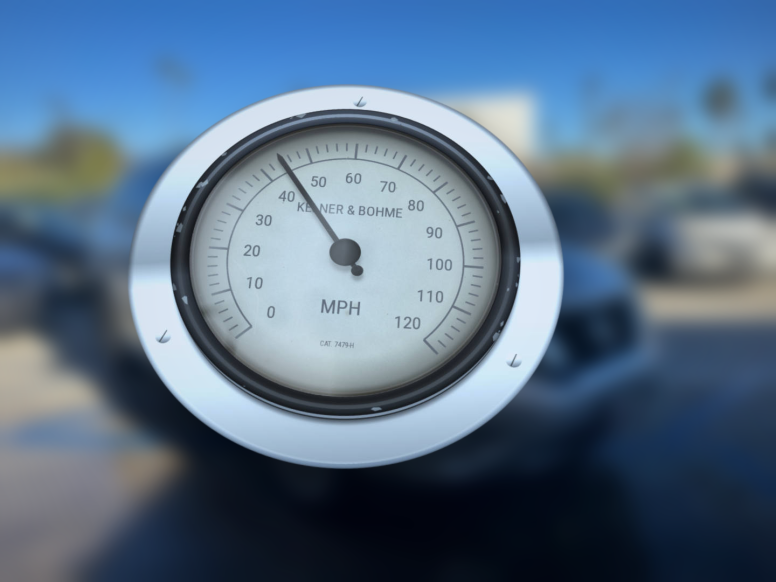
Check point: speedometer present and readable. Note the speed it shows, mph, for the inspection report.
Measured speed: 44 mph
